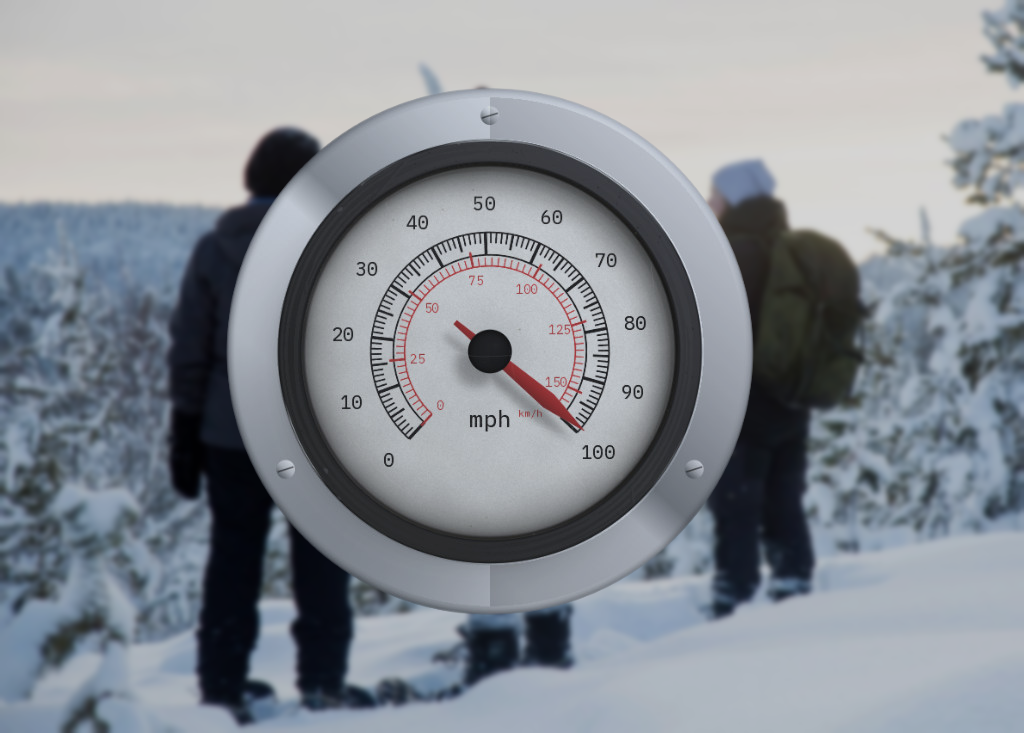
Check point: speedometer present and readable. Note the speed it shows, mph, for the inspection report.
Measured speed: 99 mph
